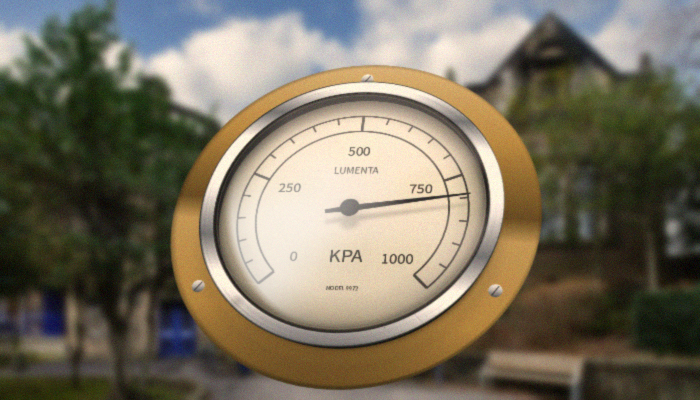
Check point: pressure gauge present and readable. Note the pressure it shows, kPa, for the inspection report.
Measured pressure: 800 kPa
